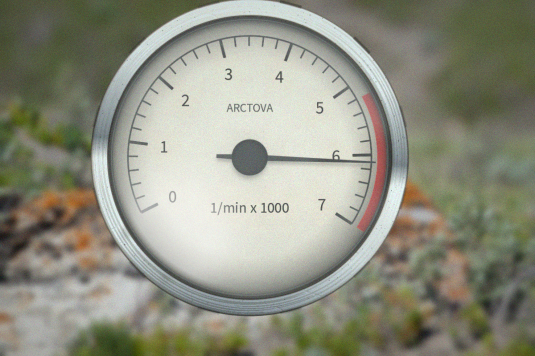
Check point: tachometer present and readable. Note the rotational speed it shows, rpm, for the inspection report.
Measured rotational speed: 6100 rpm
